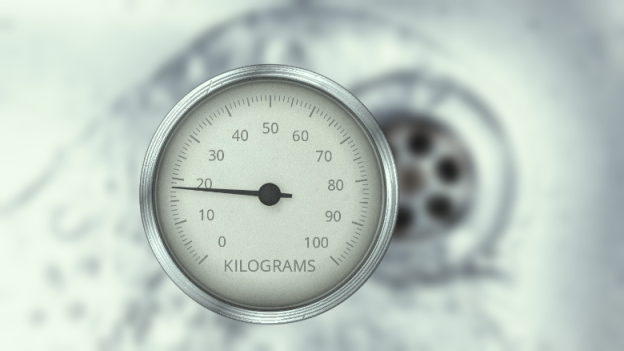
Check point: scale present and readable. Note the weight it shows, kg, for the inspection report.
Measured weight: 18 kg
